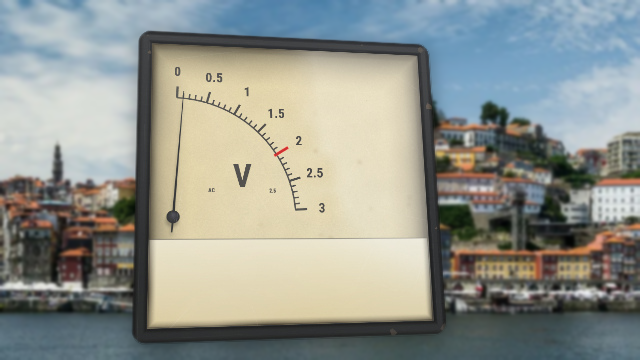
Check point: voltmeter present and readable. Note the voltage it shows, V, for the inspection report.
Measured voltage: 0.1 V
